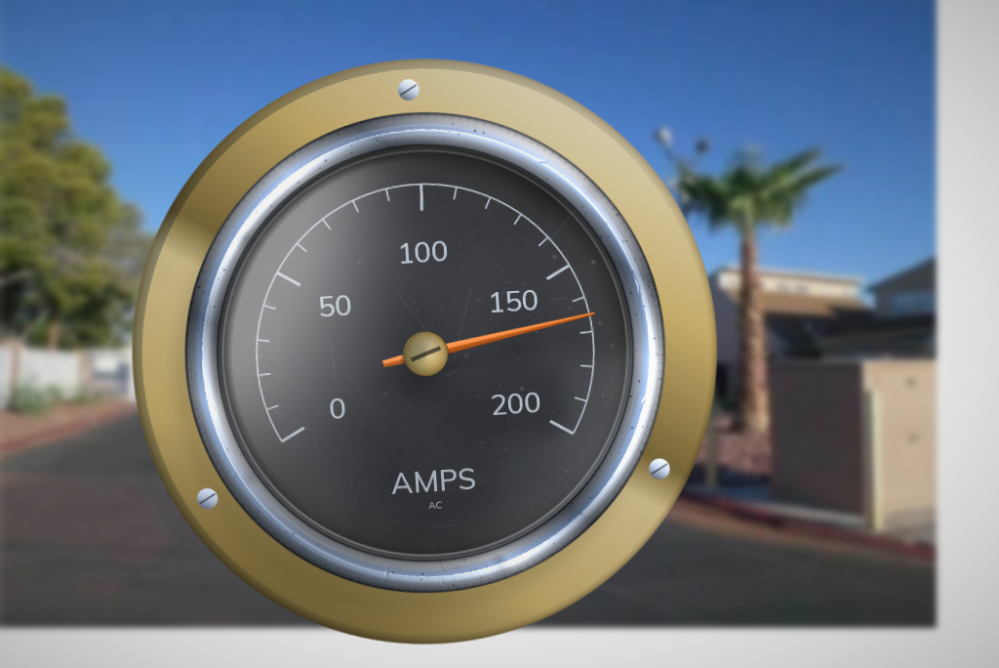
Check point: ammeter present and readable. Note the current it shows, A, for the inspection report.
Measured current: 165 A
